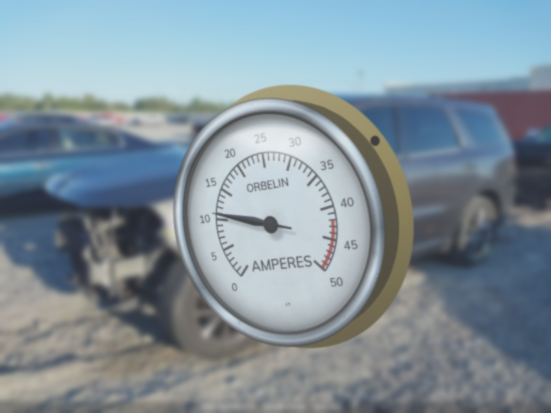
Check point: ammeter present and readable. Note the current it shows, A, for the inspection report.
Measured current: 11 A
